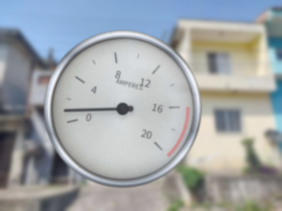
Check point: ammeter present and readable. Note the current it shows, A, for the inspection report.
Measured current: 1 A
